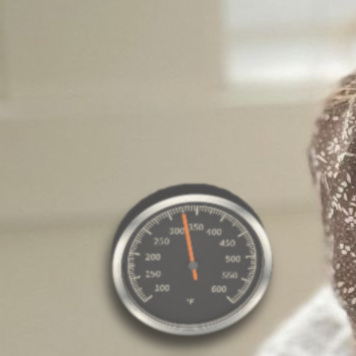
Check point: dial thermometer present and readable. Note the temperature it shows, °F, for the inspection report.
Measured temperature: 325 °F
